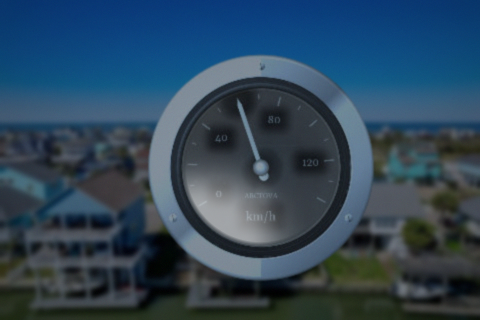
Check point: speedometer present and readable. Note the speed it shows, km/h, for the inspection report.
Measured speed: 60 km/h
